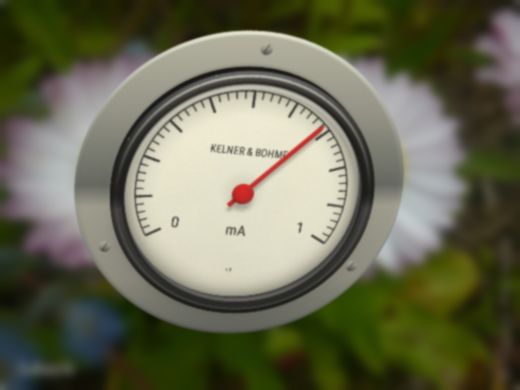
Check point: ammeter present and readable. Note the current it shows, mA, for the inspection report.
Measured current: 0.68 mA
